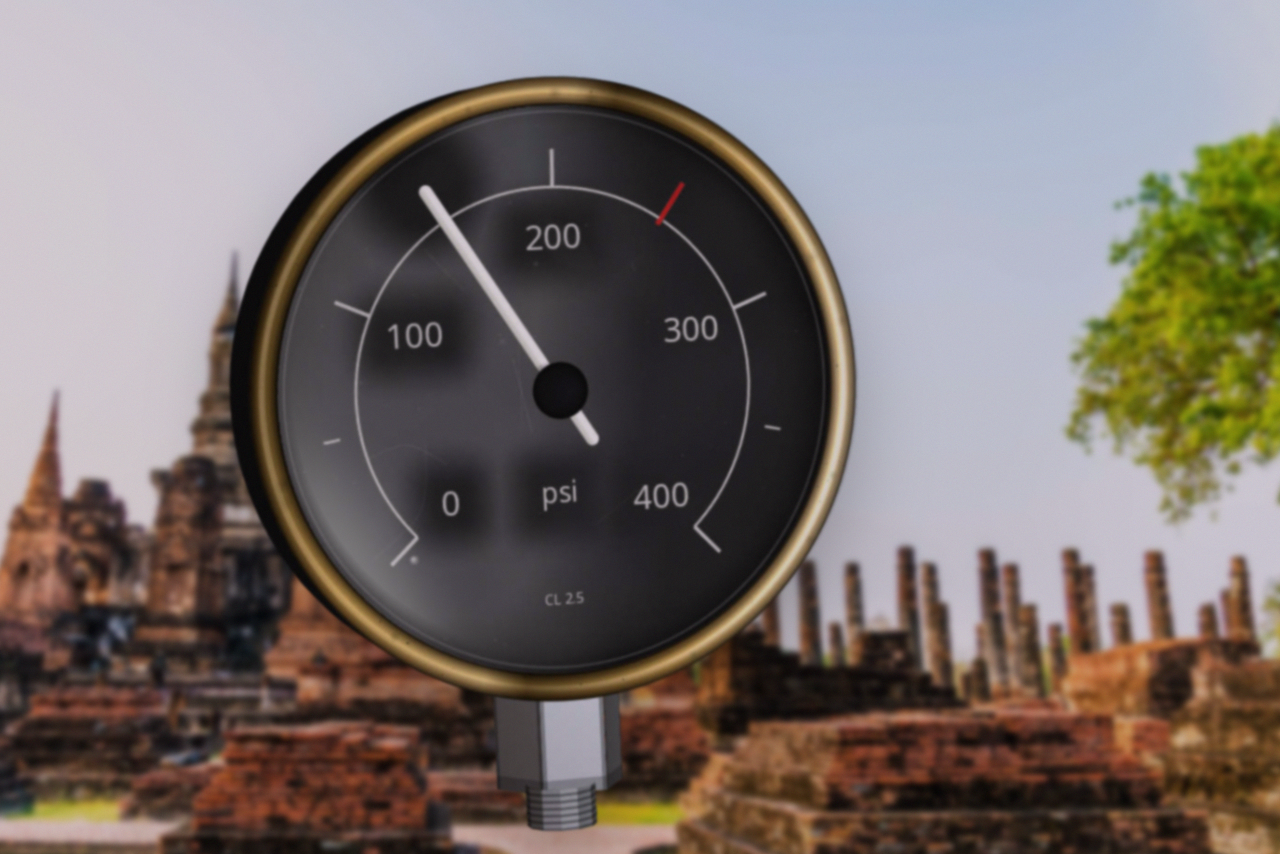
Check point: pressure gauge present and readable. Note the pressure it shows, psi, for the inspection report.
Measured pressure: 150 psi
